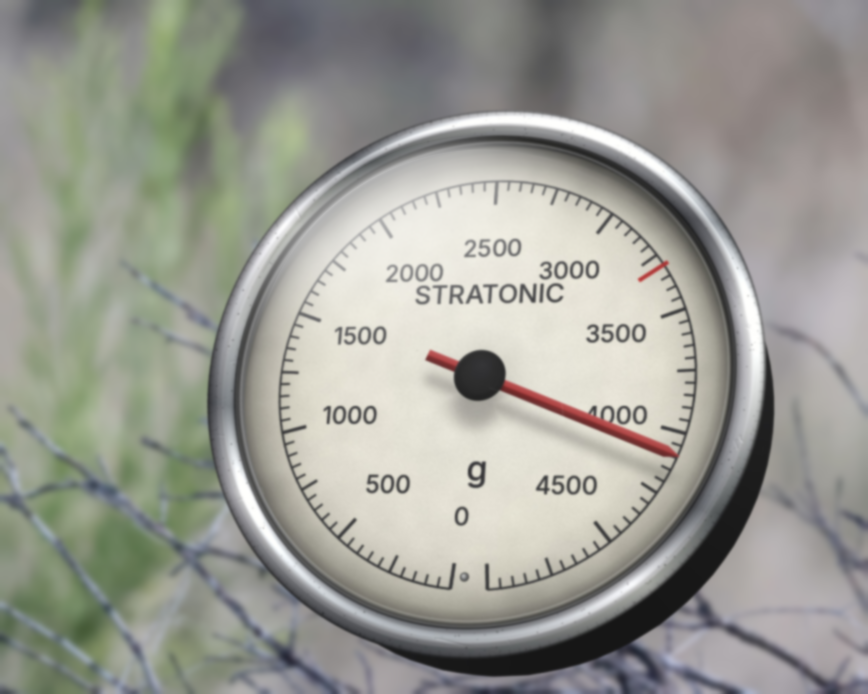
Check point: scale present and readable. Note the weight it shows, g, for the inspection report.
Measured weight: 4100 g
